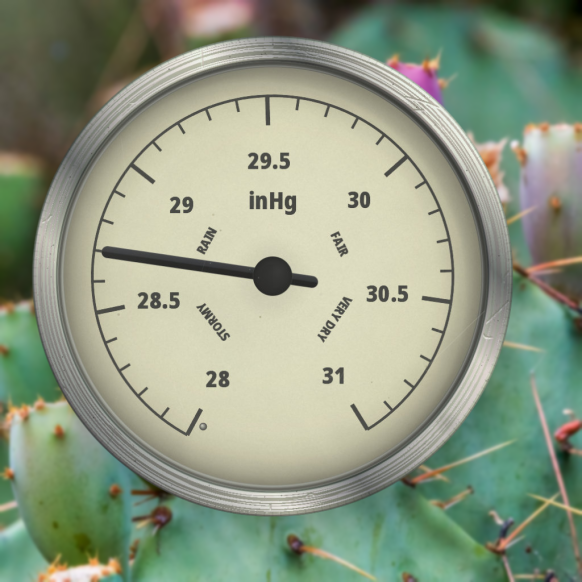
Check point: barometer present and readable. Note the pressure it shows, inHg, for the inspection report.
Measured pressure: 28.7 inHg
